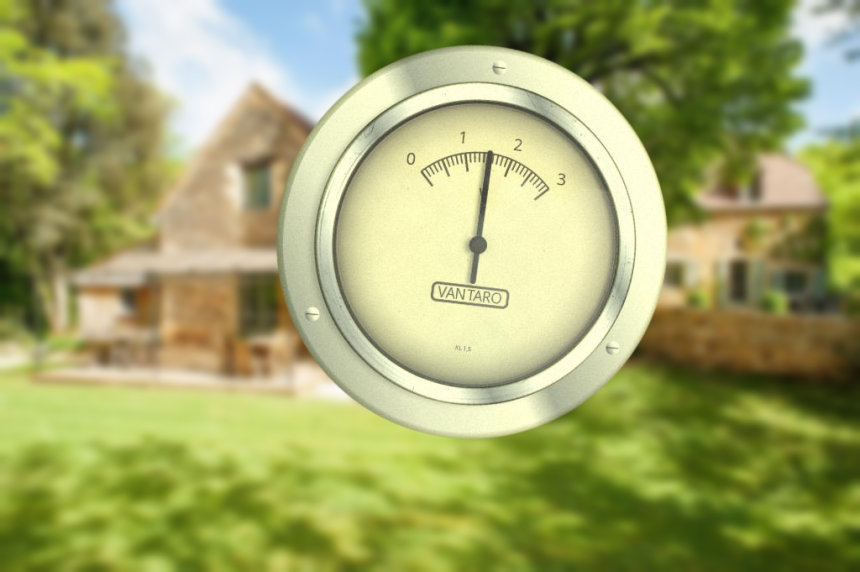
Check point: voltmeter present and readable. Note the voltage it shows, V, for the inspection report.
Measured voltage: 1.5 V
